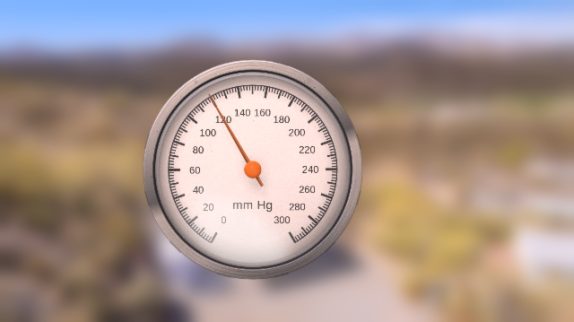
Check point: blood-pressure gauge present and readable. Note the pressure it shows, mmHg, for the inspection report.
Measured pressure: 120 mmHg
